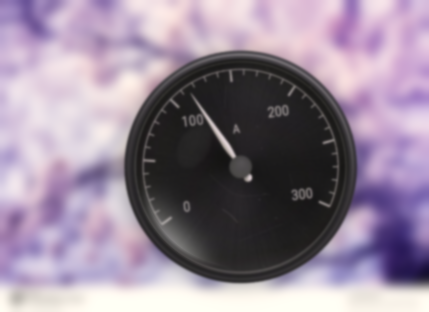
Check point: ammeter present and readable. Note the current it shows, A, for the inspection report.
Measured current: 115 A
